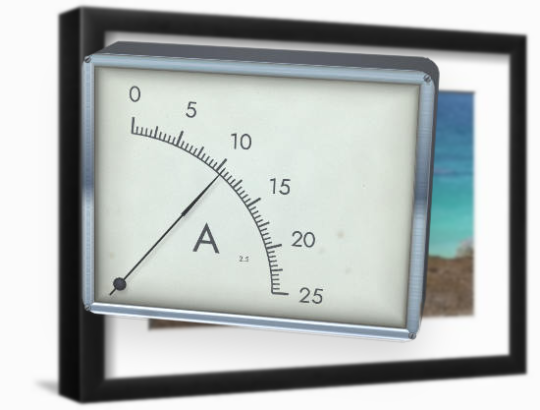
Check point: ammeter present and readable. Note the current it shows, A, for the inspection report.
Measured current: 10.5 A
